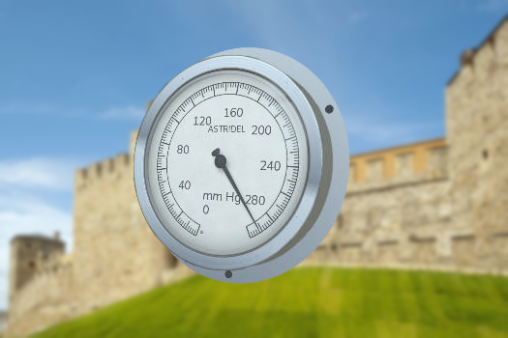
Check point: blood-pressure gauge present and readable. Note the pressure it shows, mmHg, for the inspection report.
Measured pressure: 290 mmHg
